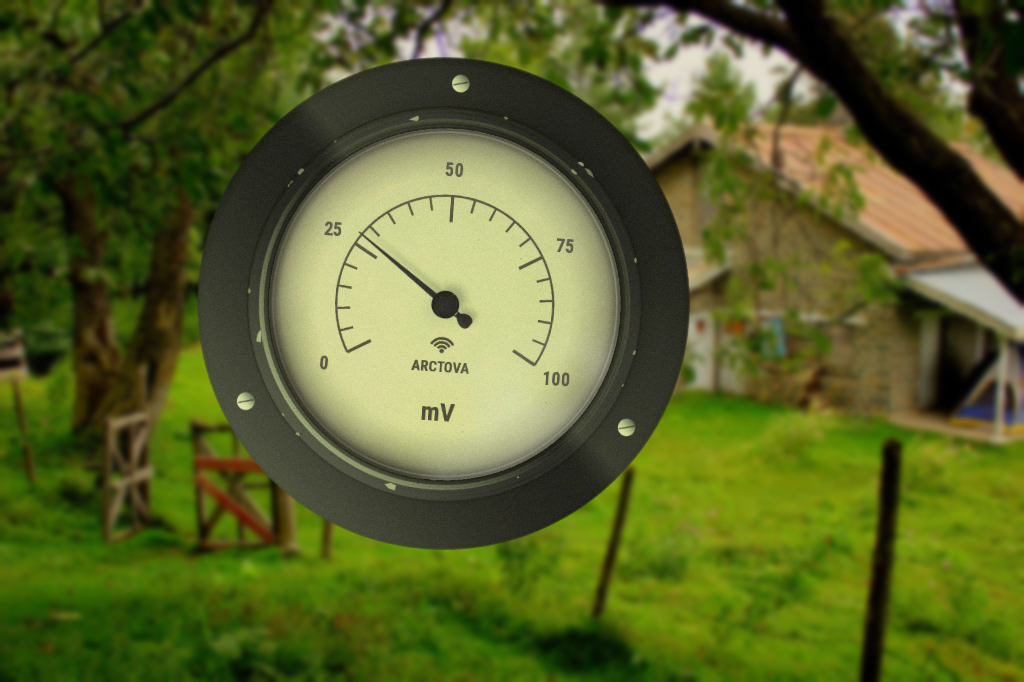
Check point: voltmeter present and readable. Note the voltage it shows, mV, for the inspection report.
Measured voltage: 27.5 mV
